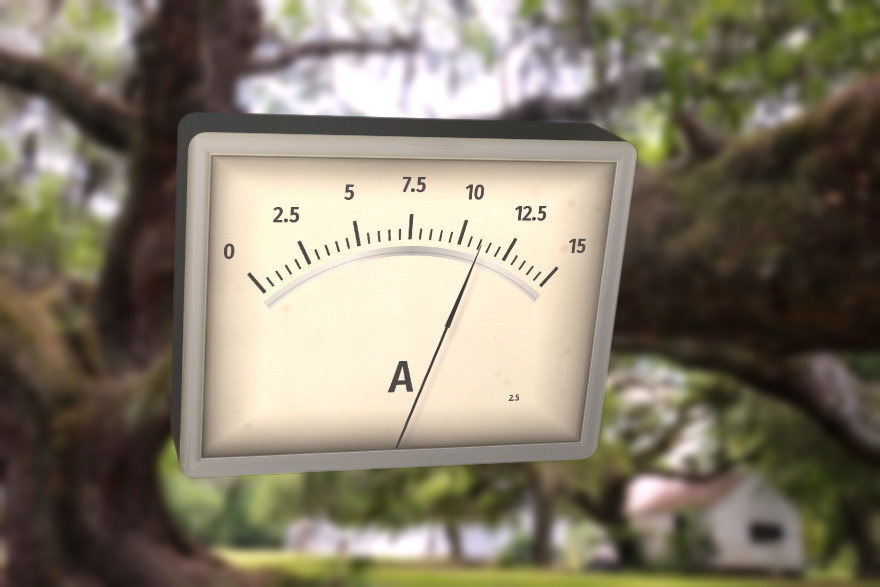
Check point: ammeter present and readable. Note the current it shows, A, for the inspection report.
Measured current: 11 A
